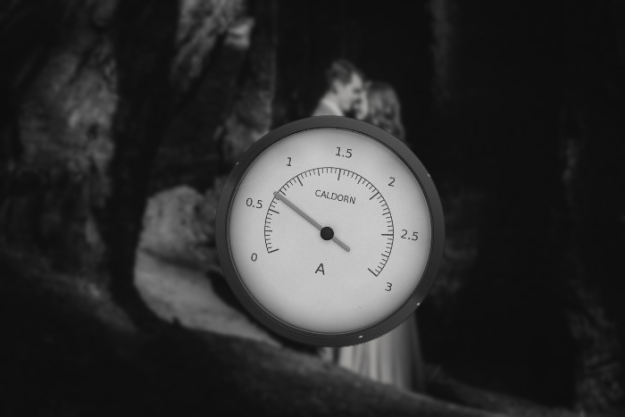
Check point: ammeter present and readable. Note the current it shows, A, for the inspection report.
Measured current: 0.7 A
